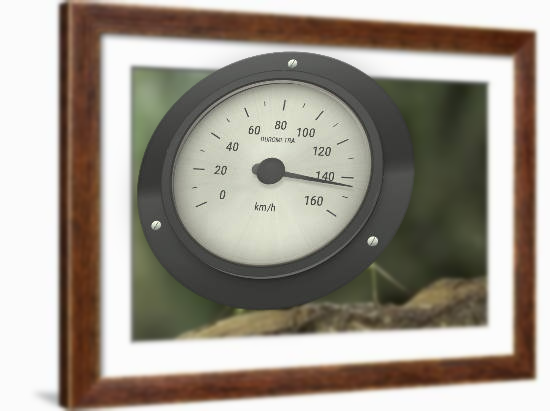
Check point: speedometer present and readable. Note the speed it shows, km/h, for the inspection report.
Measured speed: 145 km/h
